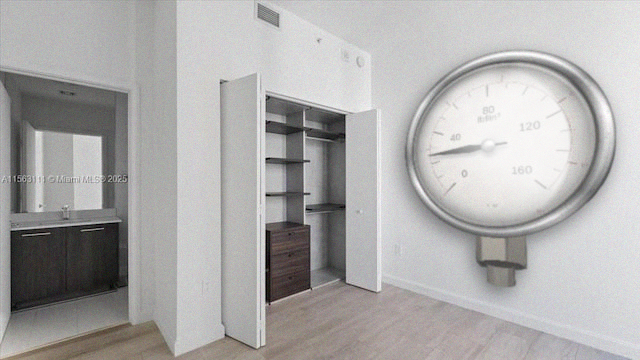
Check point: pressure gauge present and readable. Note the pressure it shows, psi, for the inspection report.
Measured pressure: 25 psi
